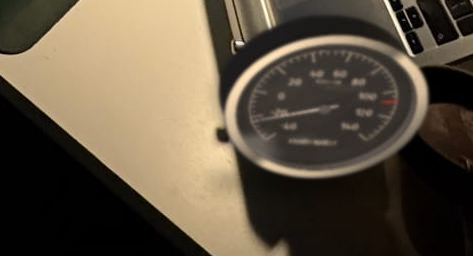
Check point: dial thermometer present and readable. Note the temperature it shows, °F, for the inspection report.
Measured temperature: -20 °F
